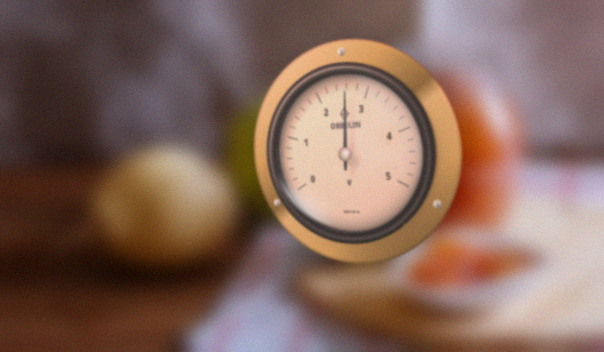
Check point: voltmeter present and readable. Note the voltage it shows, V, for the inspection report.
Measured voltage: 2.6 V
